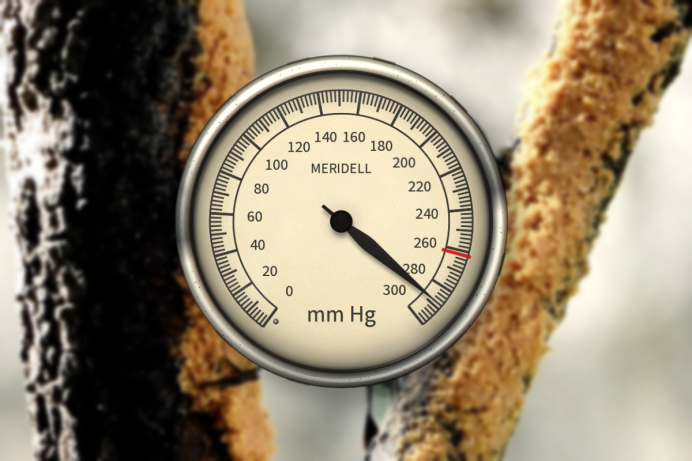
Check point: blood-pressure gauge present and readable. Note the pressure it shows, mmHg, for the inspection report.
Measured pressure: 288 mmHg
